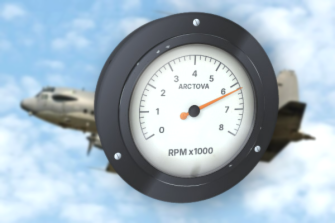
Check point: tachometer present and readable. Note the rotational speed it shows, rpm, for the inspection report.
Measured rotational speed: 6200 rpm
